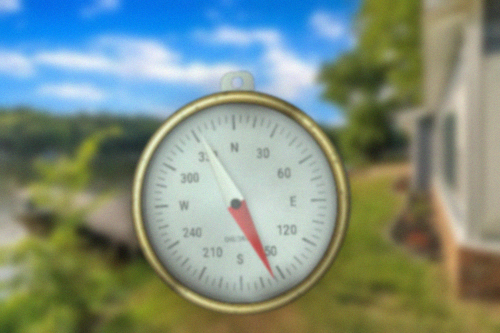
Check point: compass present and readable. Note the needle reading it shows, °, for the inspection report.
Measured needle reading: 155 °
